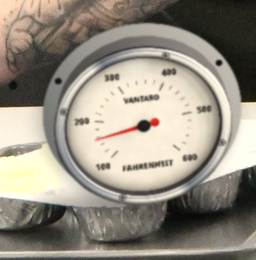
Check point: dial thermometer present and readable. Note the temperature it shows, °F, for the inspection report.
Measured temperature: 160 °F
